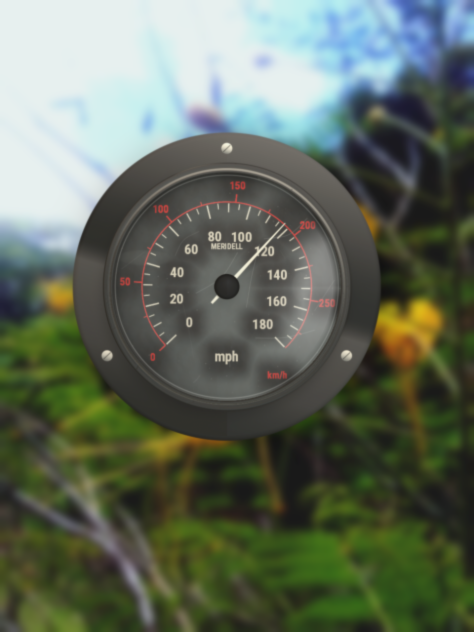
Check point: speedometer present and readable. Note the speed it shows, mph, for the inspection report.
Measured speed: 117.5 mph
